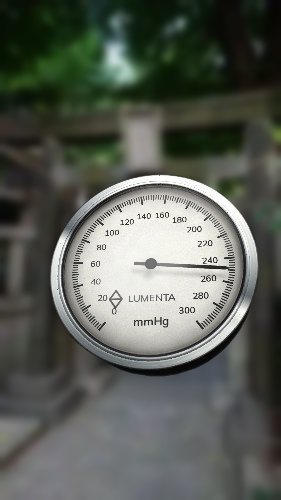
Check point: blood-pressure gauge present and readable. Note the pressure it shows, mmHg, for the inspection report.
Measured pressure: 250 mmHg
